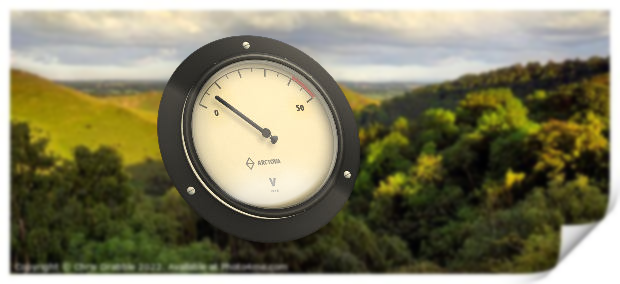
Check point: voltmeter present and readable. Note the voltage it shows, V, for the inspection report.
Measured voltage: 5 V
